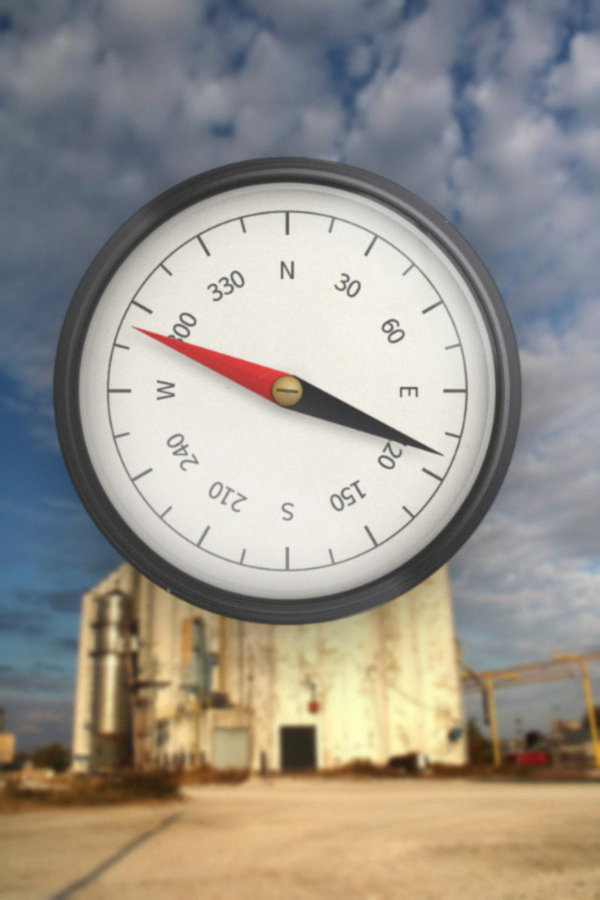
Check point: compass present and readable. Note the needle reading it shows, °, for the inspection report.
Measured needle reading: 292.5 °
